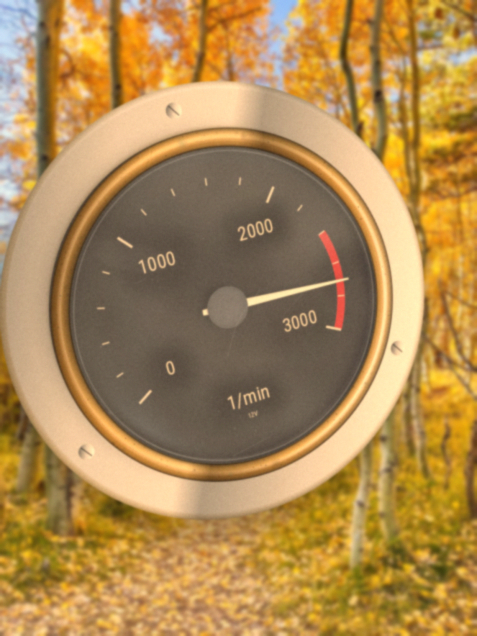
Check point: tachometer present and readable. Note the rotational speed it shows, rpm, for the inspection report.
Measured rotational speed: 2700 rpm
